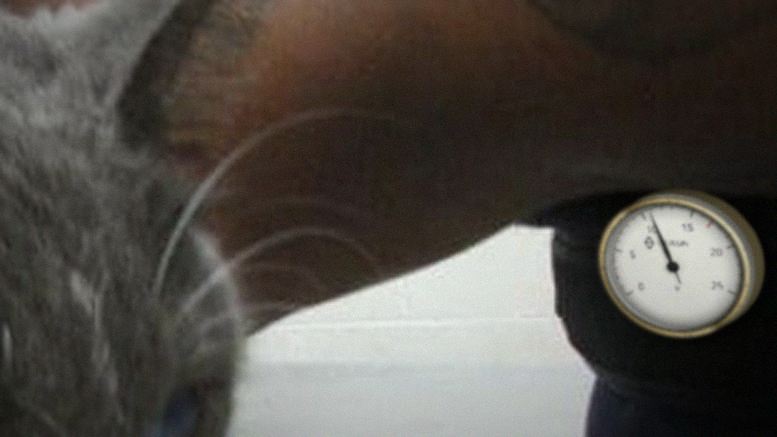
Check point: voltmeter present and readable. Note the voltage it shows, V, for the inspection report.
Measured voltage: 11 V
